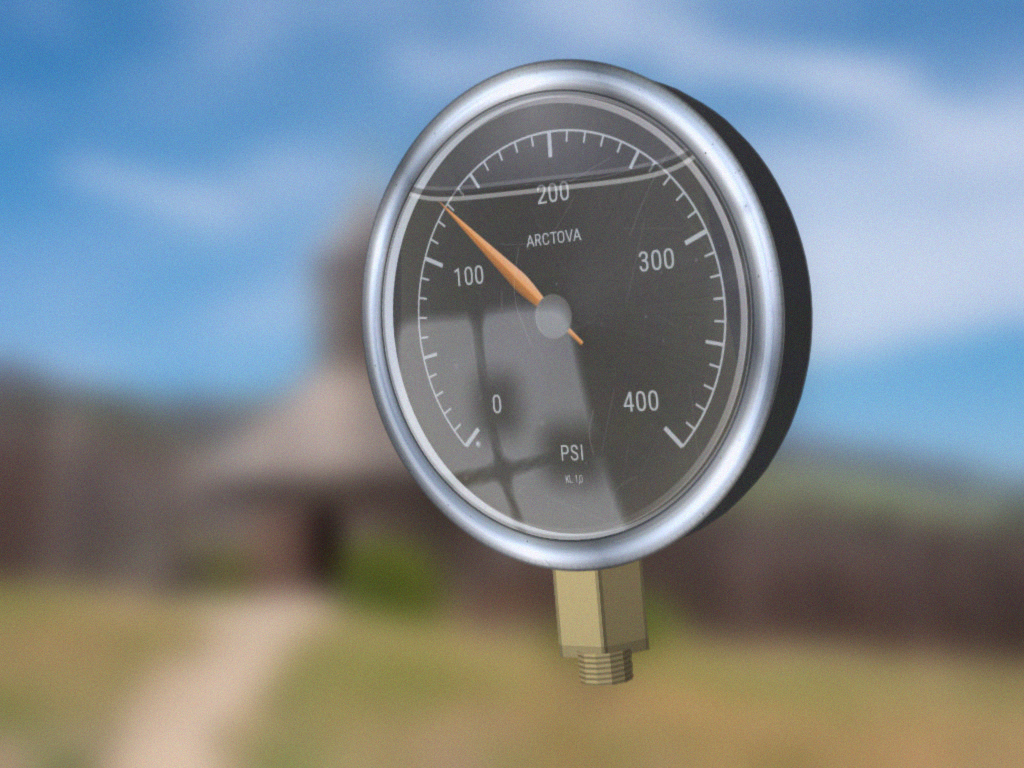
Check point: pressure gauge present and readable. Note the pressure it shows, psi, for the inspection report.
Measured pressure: 130 psi
